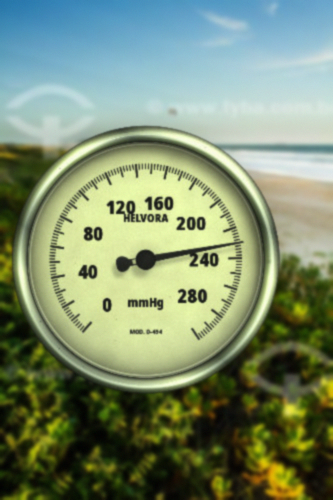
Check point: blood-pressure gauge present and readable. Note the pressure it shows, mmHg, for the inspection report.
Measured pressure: 230 mmHg
